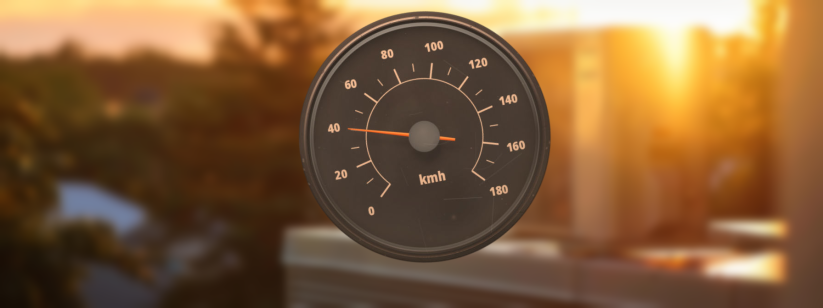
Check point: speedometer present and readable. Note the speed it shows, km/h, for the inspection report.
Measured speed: 40 km/h
